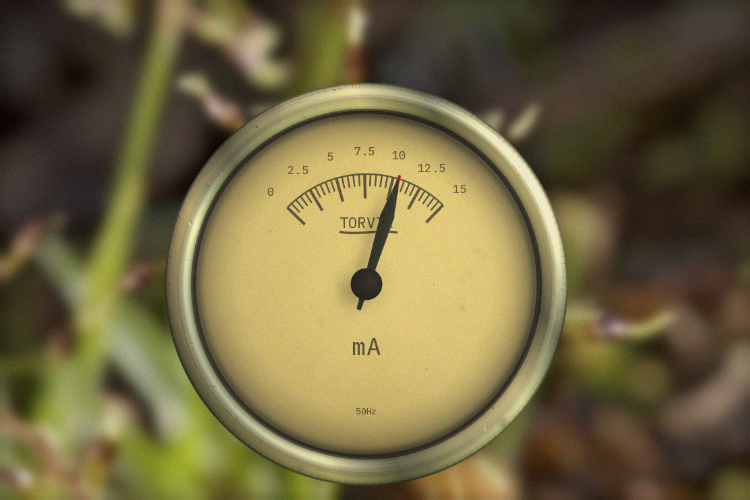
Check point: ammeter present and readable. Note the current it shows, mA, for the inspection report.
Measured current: 10.5 mA
